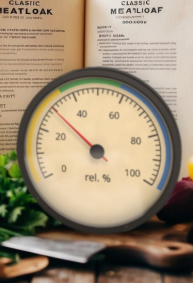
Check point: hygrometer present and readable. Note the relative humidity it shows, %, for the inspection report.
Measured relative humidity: 30 %
